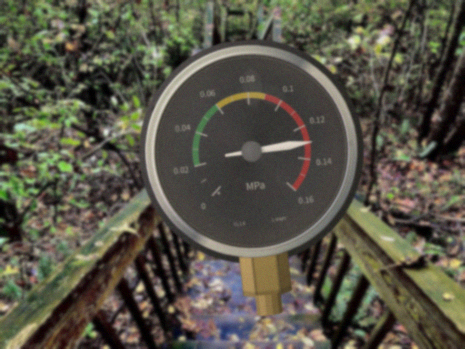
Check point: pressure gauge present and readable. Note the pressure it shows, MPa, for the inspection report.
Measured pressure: 0.13 MPa
